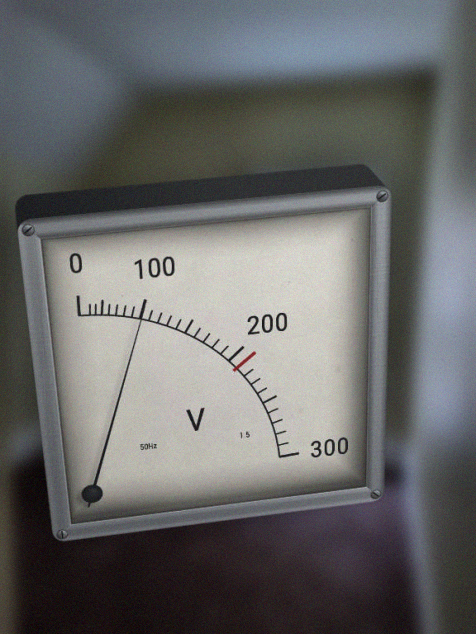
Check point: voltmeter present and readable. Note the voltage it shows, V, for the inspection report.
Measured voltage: 100 V
